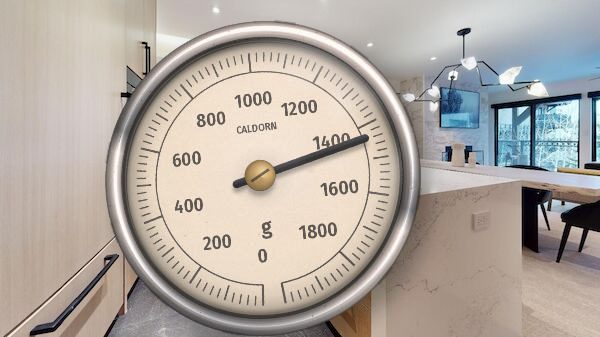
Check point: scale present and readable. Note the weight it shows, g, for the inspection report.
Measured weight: 1440 g
